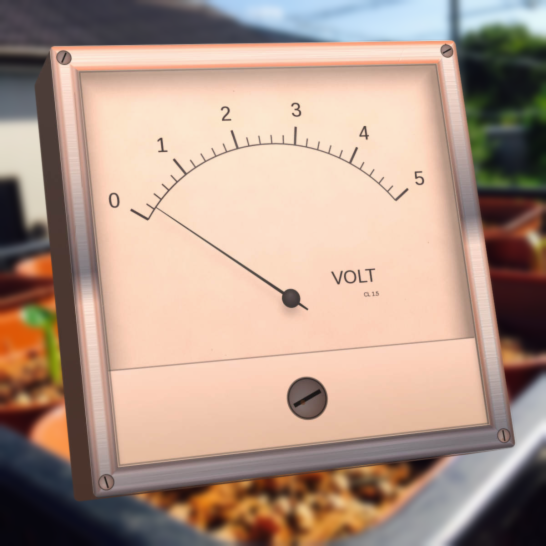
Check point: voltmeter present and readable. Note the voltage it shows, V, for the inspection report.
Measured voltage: 0.2 V
